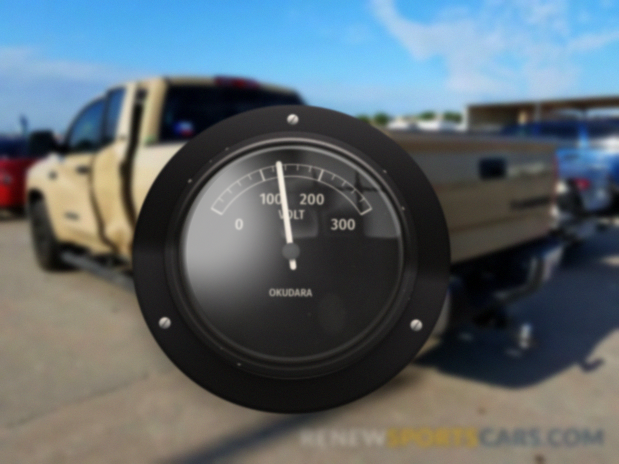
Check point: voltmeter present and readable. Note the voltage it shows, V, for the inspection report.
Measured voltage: 130 V
